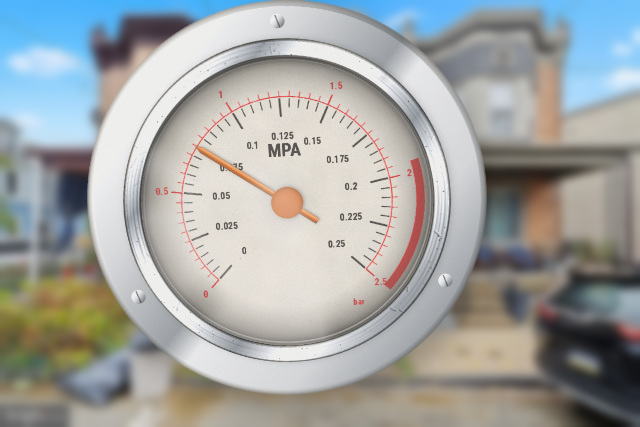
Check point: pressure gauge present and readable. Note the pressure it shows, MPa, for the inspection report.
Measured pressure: 0.075 MPa
